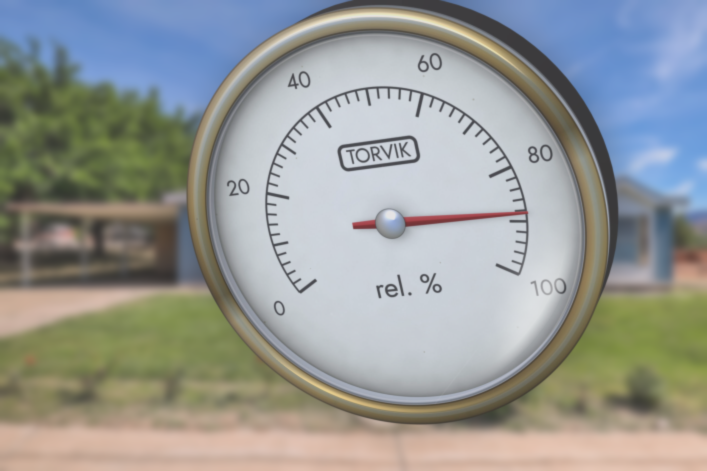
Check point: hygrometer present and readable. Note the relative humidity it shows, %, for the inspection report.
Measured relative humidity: 88 %
